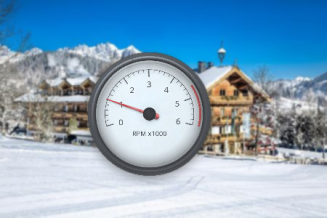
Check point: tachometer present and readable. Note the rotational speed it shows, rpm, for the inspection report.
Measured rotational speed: 1000 rpm
